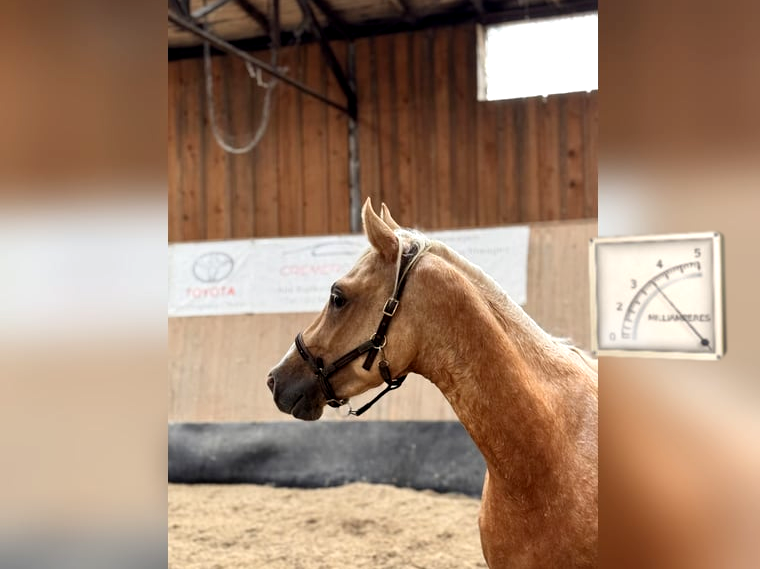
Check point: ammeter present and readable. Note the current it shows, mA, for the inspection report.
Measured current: 3.5 mA
